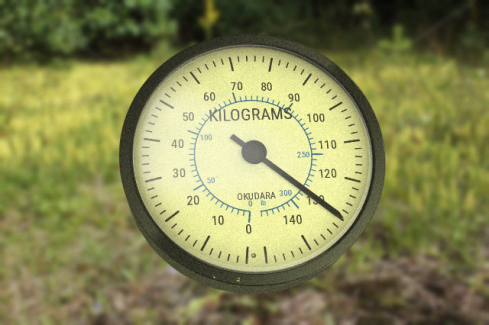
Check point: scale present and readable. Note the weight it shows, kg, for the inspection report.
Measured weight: 130 kg
